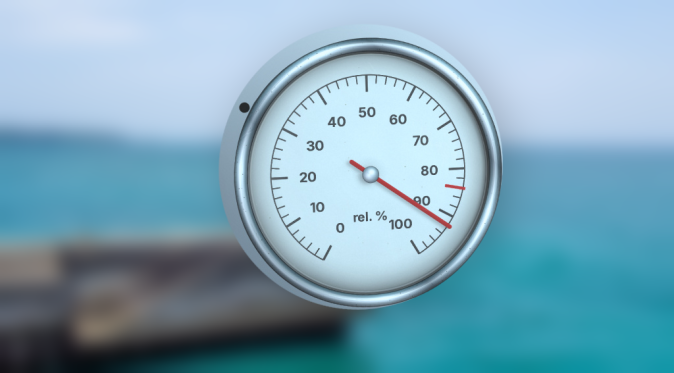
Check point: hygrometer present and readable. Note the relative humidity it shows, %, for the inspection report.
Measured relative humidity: 92 %
